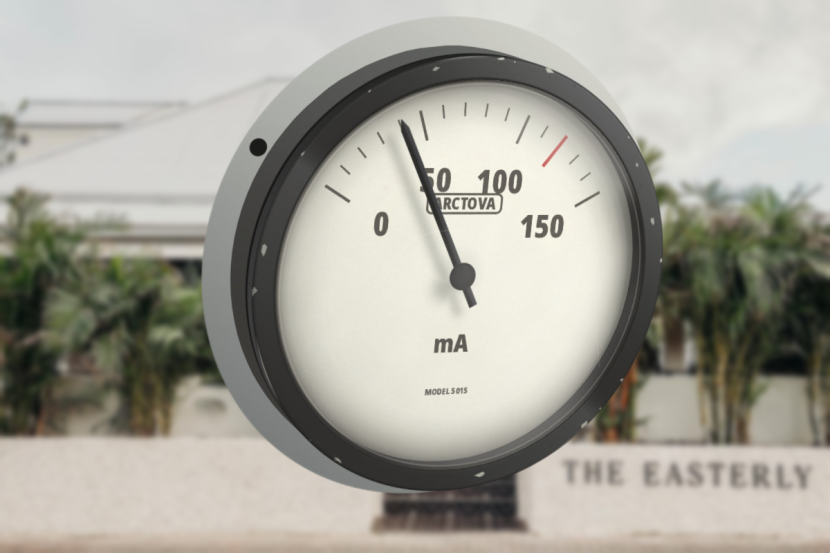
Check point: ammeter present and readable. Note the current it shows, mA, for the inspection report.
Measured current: 40 mA
